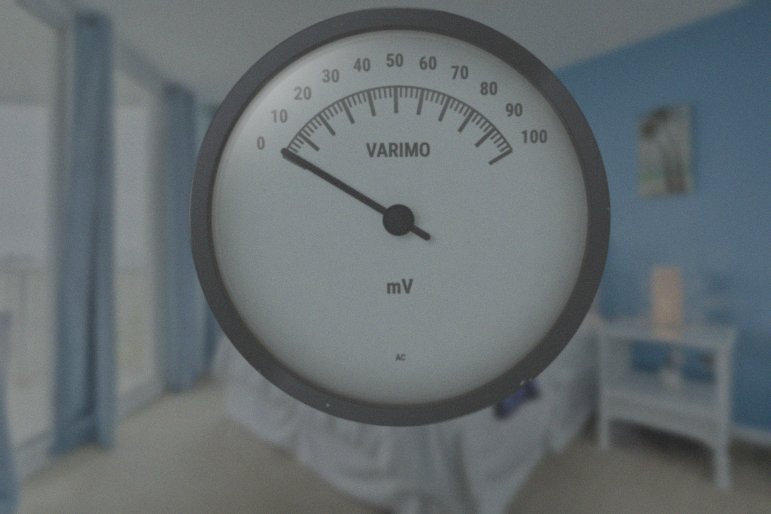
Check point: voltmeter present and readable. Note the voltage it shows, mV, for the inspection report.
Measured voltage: 2 mV
